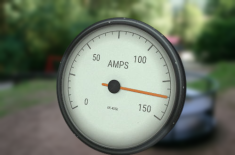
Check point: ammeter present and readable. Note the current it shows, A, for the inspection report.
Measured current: 135 A
